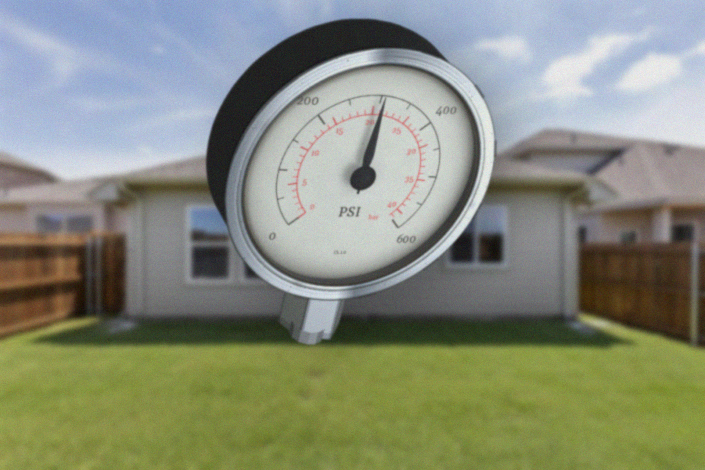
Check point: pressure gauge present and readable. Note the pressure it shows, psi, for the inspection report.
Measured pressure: 300 psi
